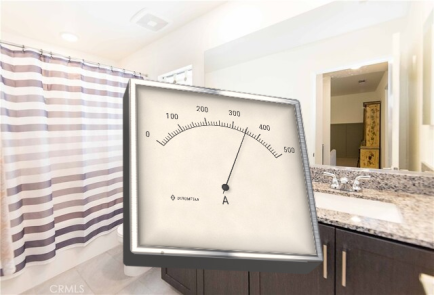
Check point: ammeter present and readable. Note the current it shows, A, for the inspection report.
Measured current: 350 A
